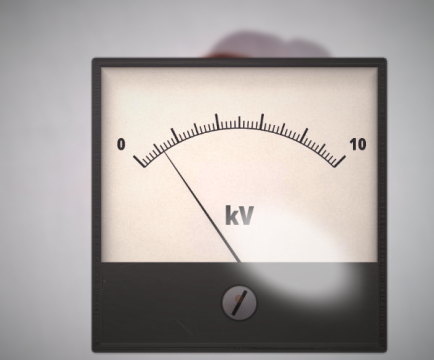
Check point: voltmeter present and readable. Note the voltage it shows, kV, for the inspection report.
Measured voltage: 1.2 kV
